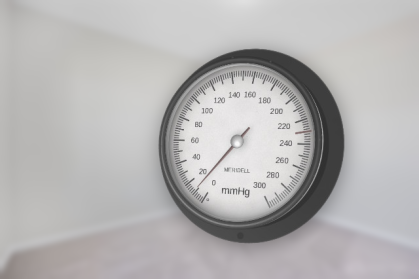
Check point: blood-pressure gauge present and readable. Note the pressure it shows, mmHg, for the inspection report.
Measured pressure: 10 mmHg
